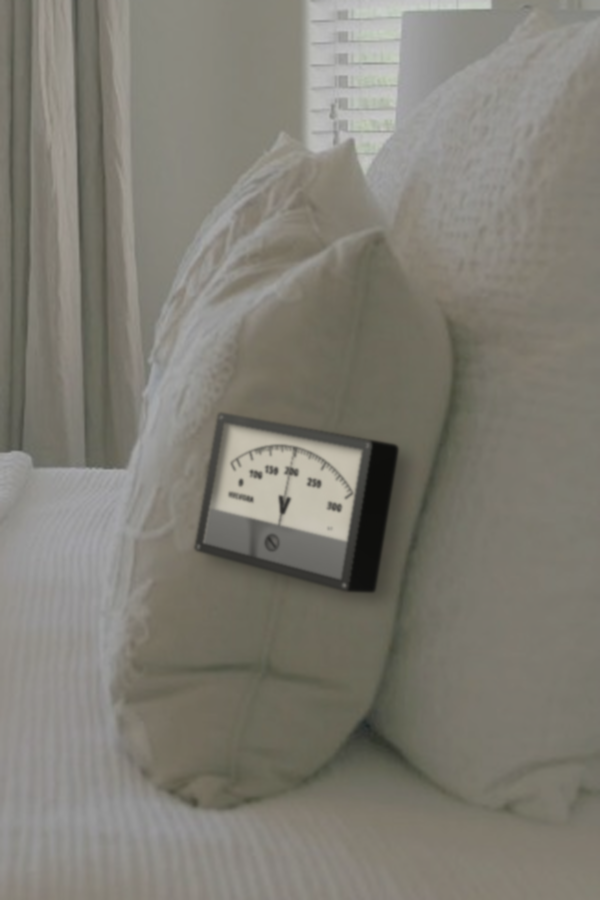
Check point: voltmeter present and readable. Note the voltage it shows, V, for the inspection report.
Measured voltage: 200 V
